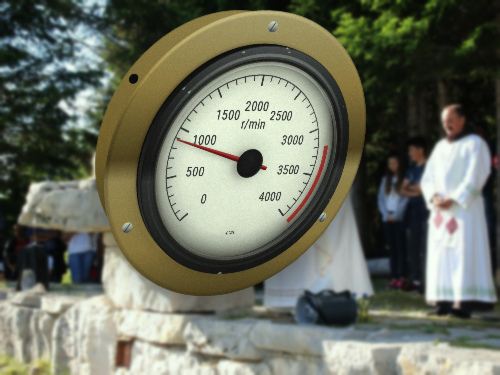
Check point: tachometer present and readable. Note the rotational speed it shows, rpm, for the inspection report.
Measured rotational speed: 900 rpm
